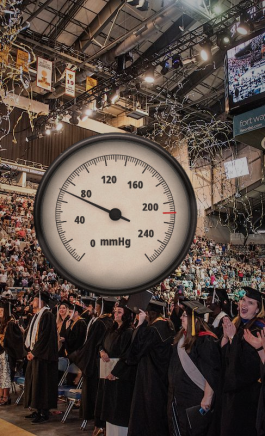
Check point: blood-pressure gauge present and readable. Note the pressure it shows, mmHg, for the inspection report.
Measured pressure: 70 mmHg
